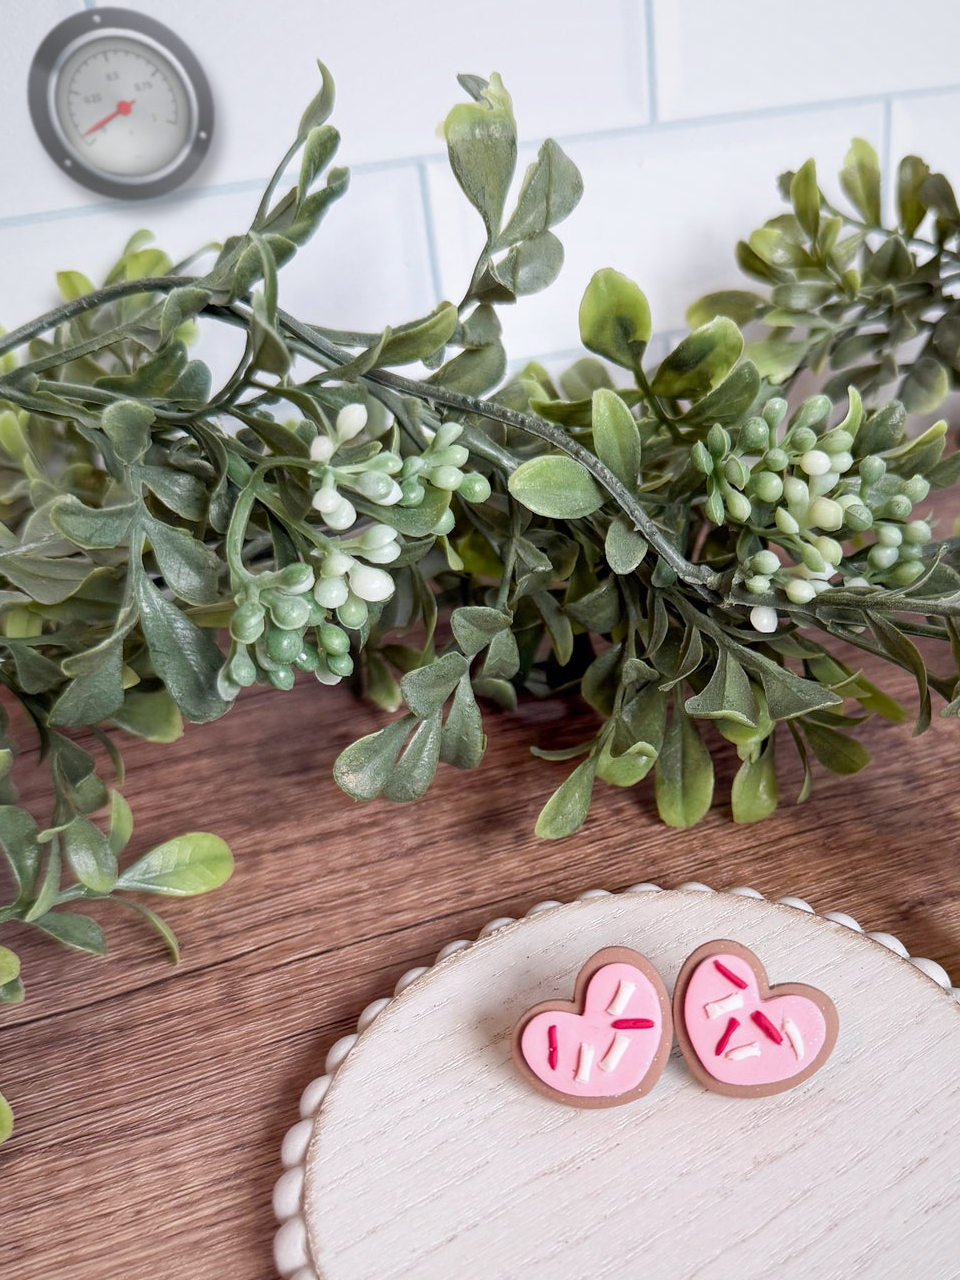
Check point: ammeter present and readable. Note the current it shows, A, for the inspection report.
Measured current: 0.05 A
